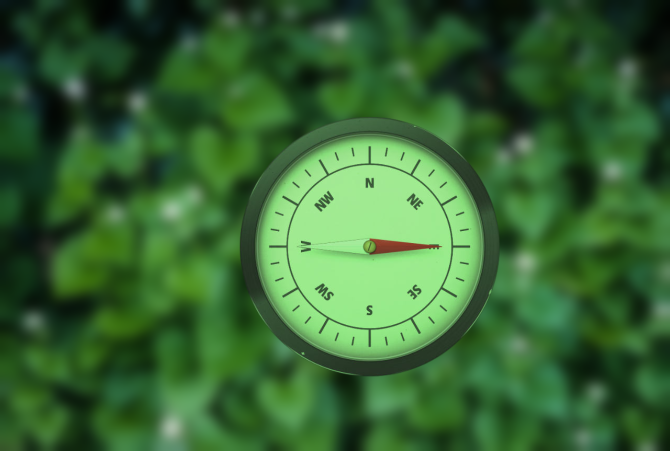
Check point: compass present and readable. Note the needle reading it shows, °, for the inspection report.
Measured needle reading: 90 °
